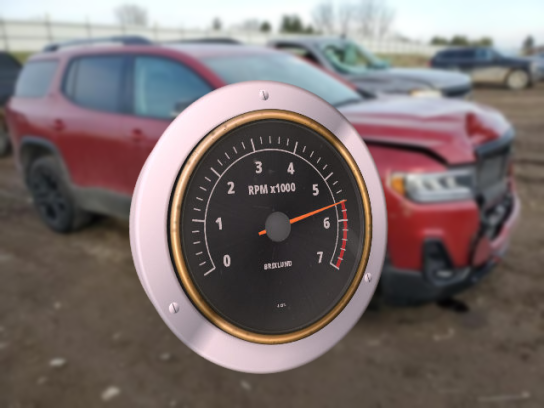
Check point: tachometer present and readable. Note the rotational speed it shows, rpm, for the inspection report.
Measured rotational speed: 5600 rpm
